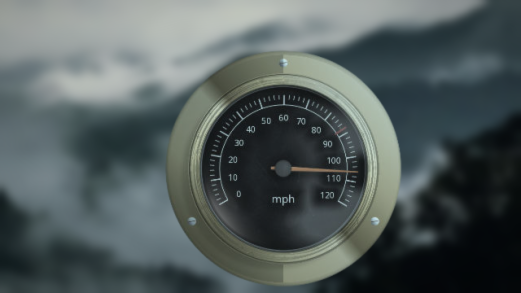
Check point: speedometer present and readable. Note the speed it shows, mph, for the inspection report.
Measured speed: 106 mph
